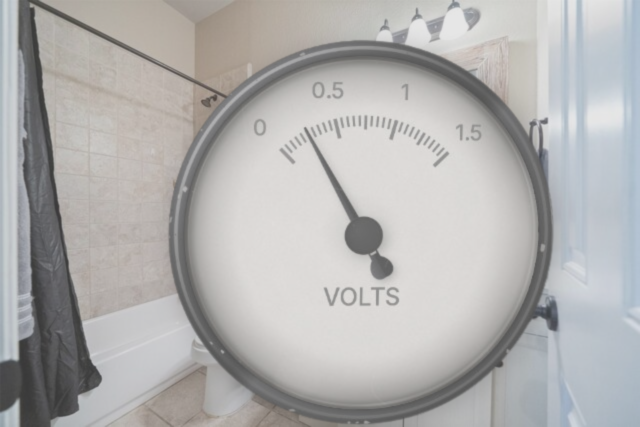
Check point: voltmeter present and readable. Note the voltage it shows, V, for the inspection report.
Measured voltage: 0.25 V
